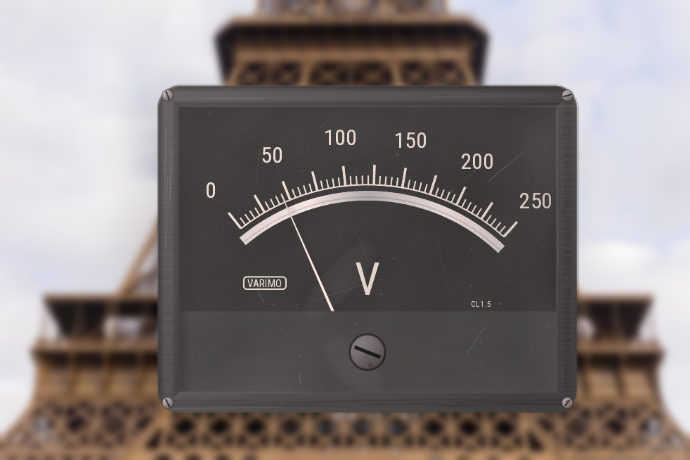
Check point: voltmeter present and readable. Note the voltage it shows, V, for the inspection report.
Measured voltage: 45 V
